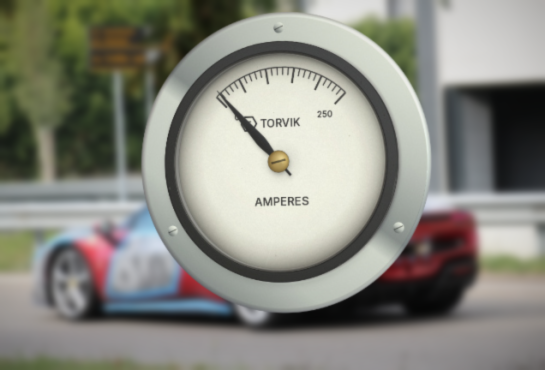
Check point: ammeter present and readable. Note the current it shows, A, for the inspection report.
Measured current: 10 A
